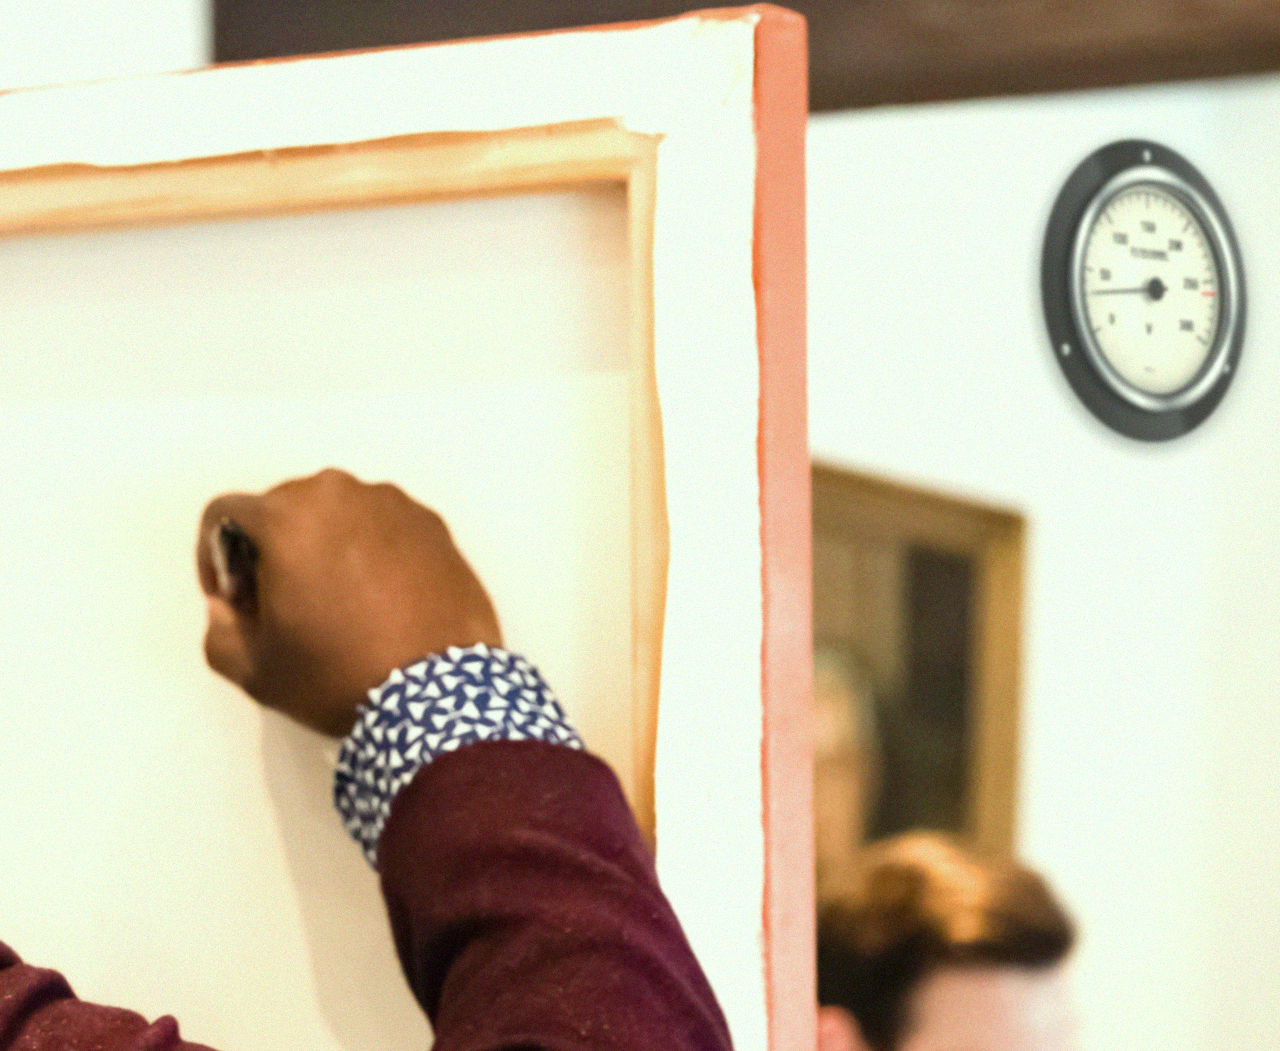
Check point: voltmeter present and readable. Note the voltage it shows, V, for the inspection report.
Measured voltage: 30 V
